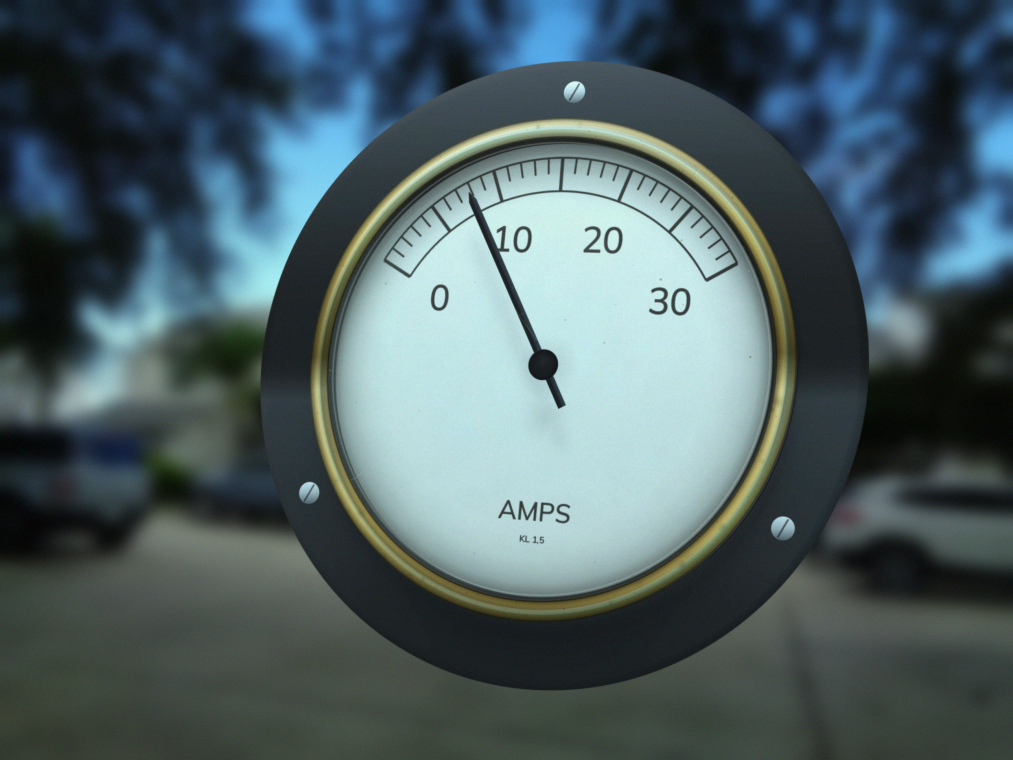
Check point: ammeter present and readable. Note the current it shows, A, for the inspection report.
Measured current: 8 A
